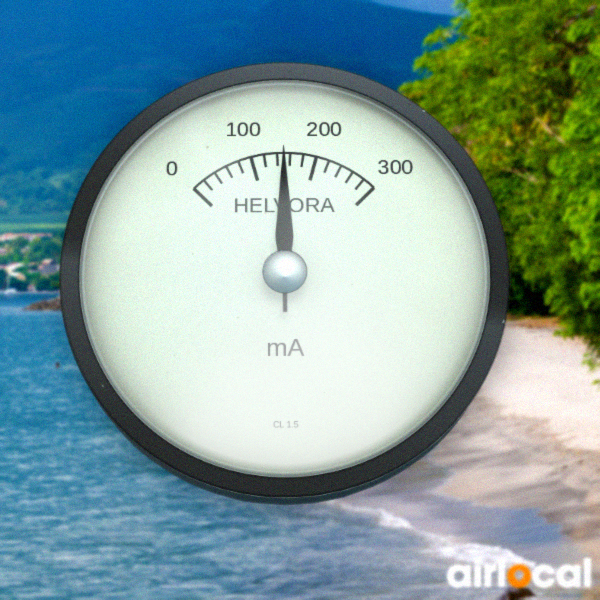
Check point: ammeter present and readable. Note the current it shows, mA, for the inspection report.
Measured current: 150 mA
